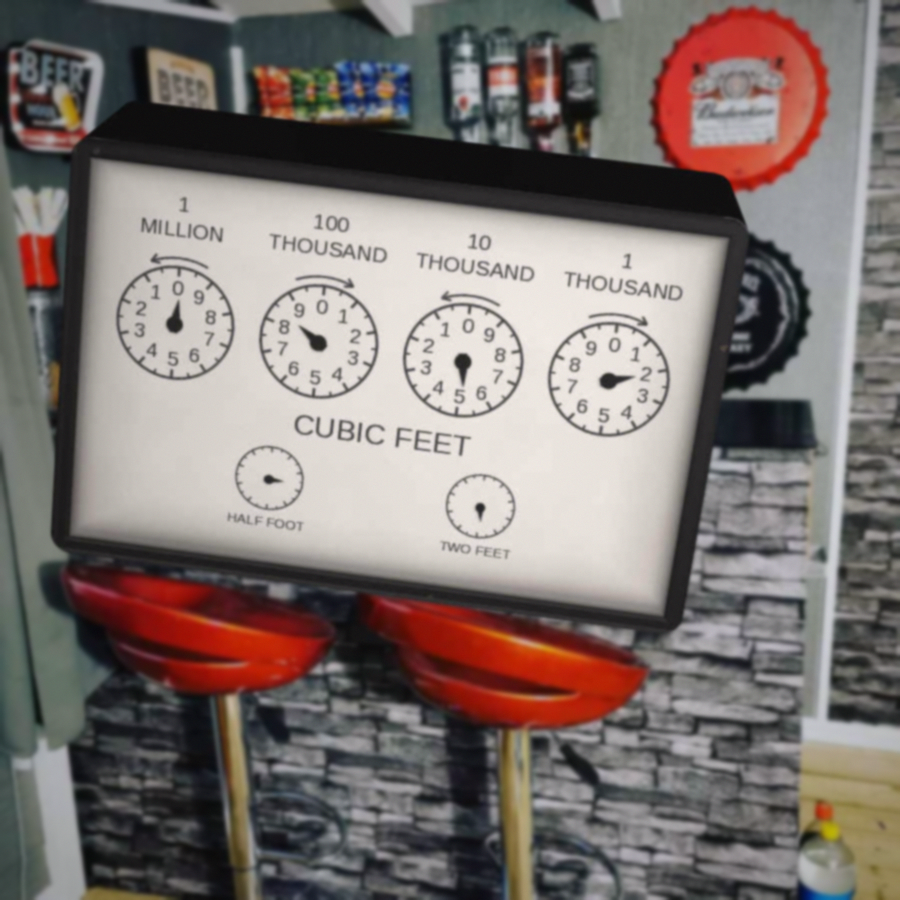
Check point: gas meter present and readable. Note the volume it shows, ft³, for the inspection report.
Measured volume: 985200 ft³
